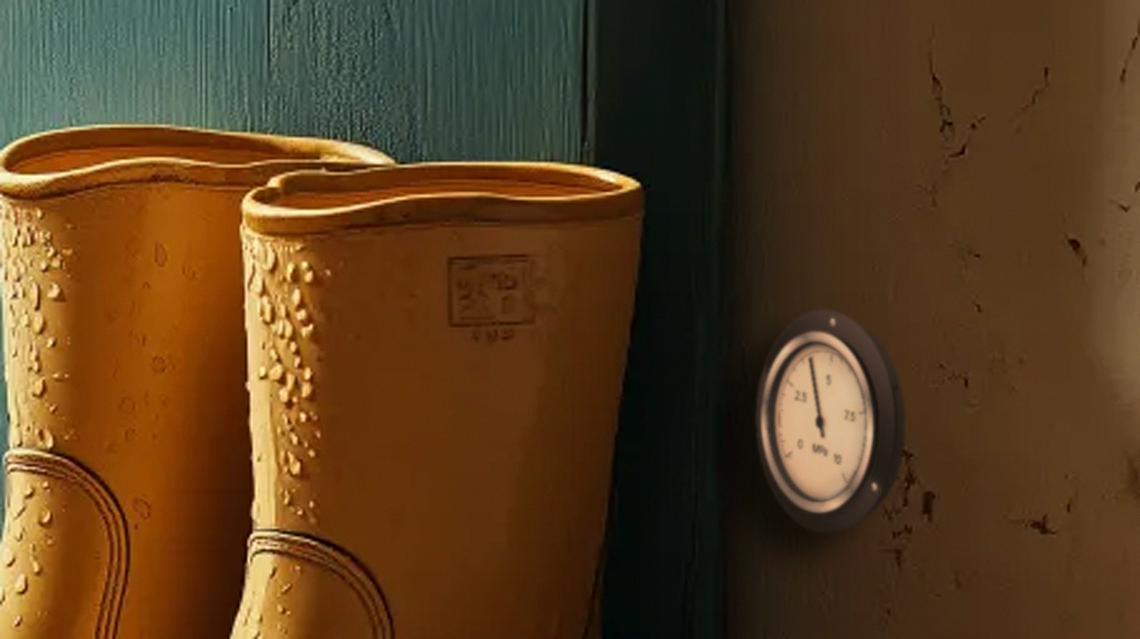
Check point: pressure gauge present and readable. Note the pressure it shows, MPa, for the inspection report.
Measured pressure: 4 MPa
